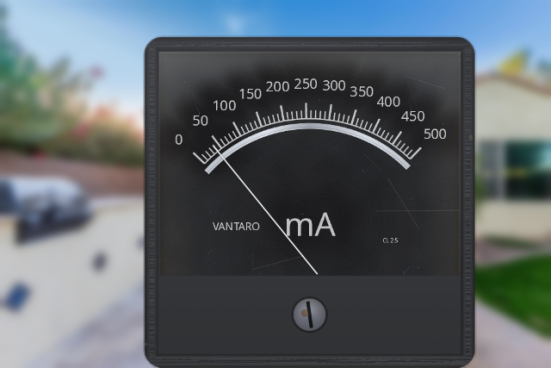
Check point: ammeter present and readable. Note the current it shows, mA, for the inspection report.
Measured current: 40 mA
